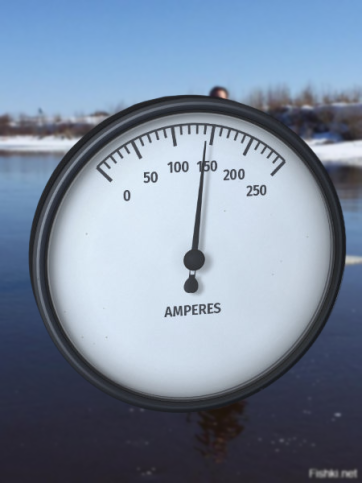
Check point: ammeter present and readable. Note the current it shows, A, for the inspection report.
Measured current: 140 A
